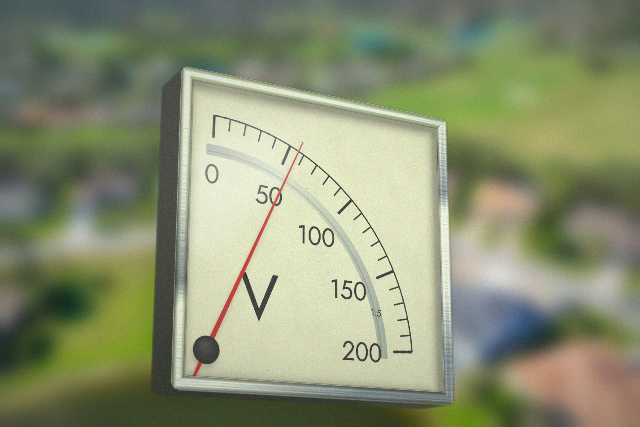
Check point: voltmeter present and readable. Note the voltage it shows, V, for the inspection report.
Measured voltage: 55 V
